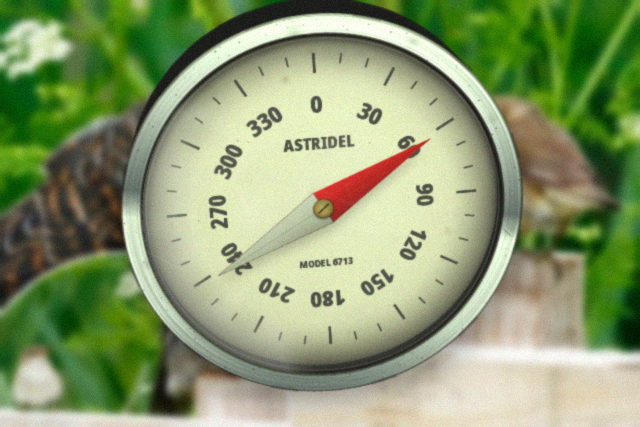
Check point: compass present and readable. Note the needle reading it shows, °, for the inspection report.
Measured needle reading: 60 °
